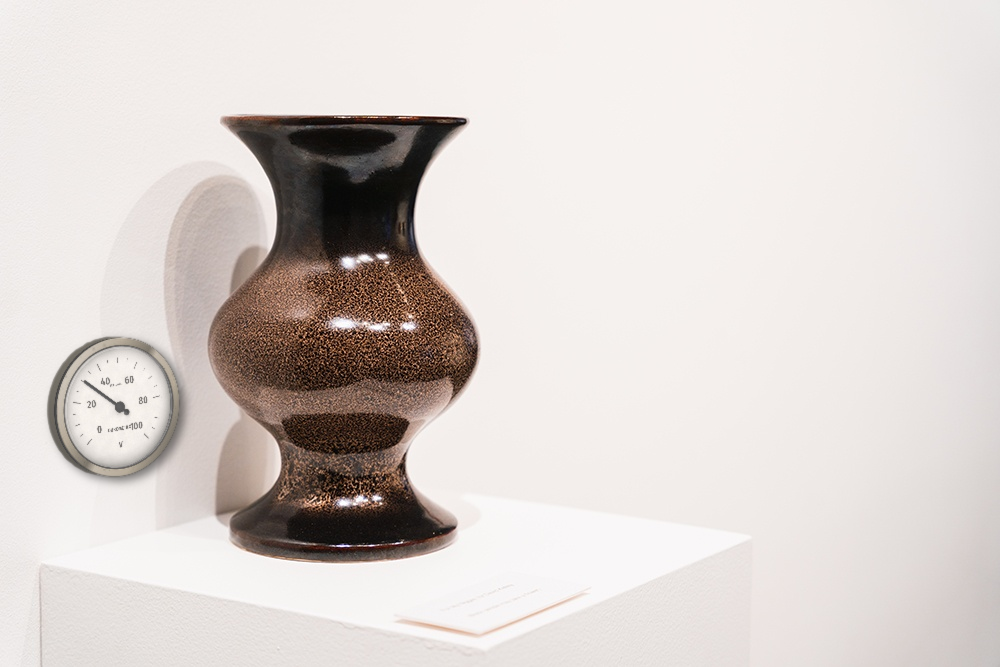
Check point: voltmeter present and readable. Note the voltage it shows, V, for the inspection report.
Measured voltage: 30 V
